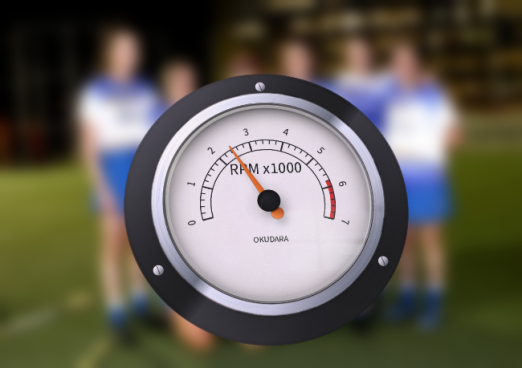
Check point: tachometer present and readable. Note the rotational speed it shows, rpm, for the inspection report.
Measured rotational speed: 2400 rpm
